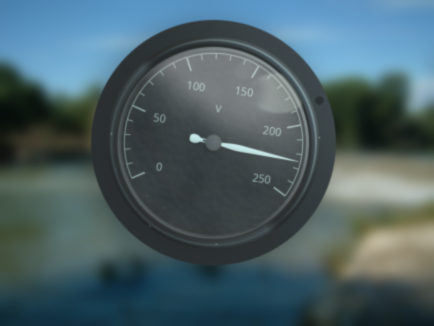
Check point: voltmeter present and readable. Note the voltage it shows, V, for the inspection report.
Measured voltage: 225 V
